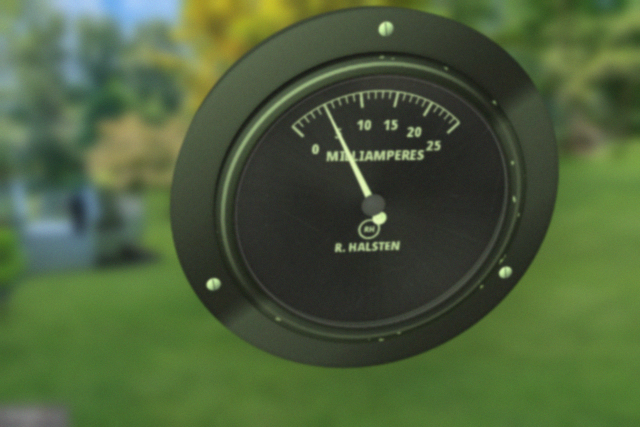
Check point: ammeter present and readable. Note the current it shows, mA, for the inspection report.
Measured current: 5 mA
